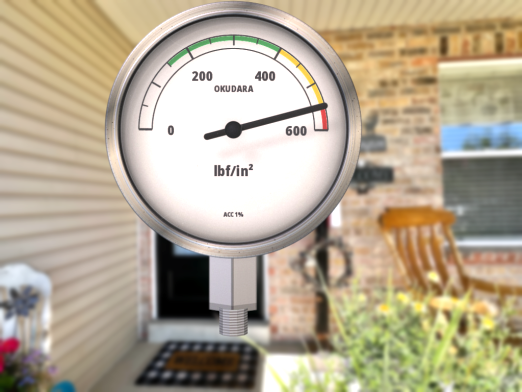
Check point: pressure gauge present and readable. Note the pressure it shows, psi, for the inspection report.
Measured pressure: 550 psi
